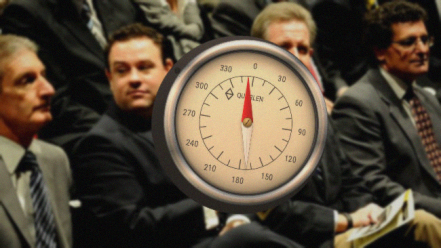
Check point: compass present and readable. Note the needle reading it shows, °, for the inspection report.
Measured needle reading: 352.5 °
